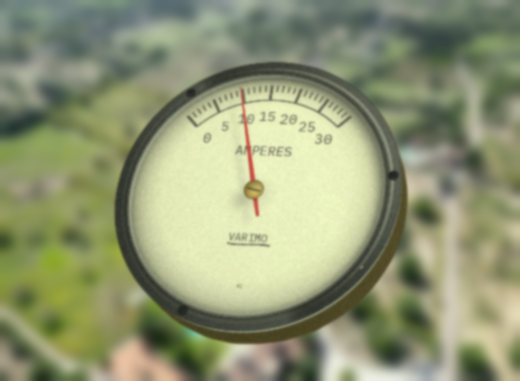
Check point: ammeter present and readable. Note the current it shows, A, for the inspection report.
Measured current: 10 A
